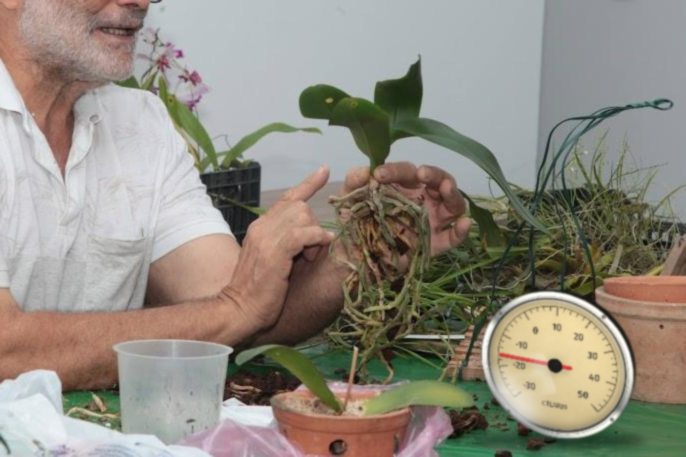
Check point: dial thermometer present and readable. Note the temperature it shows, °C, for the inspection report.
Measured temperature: -16 °C
